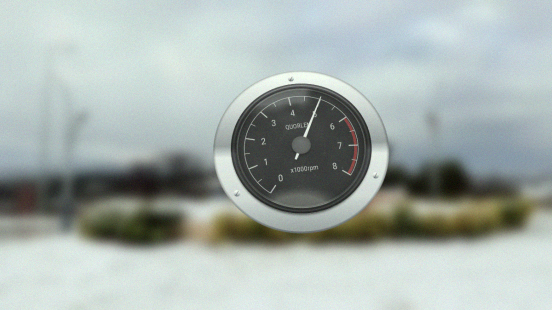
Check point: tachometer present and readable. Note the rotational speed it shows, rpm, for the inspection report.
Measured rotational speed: 5000 rpm
